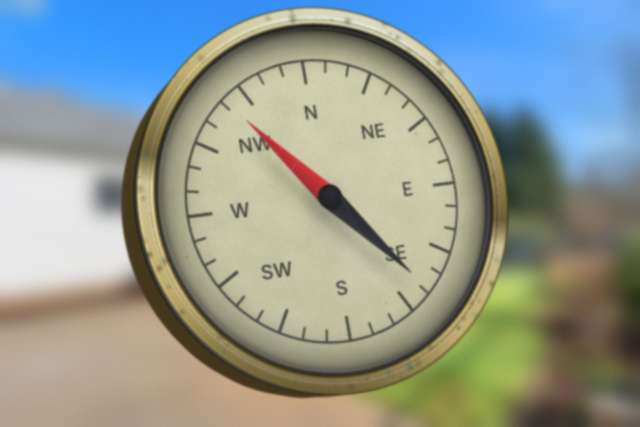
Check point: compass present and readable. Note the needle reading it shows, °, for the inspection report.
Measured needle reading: 320 °
